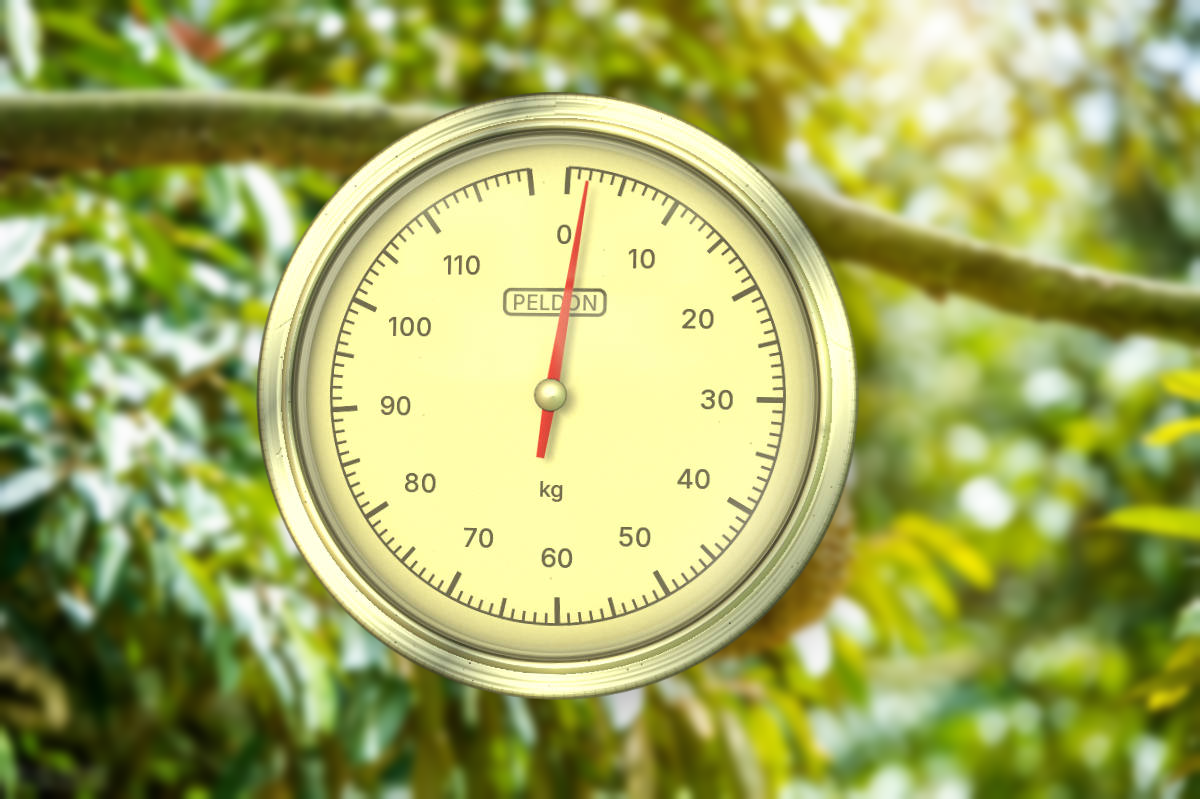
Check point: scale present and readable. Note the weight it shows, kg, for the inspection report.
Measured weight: 2 kg
